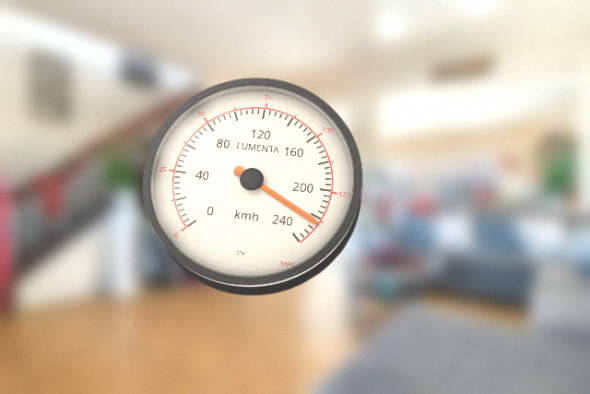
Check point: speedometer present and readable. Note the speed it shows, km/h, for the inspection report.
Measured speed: 224 km/h
